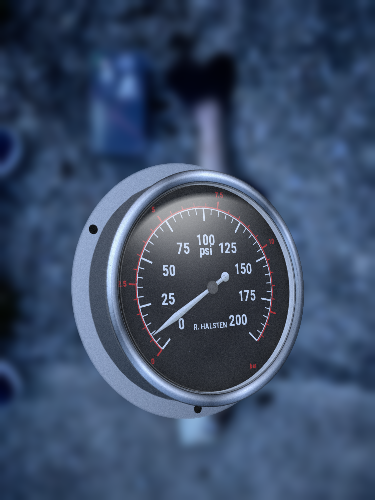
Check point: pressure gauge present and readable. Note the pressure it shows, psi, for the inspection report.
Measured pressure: 10 psi
